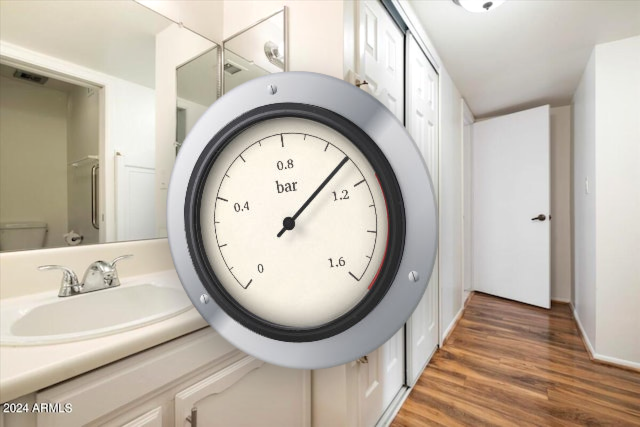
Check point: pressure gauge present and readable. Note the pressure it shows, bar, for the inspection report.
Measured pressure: 1.1 bar
